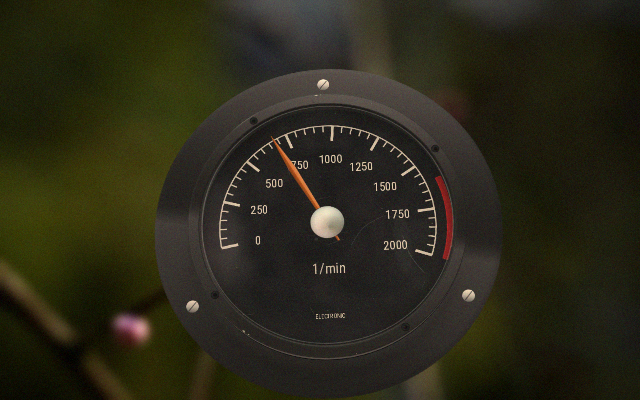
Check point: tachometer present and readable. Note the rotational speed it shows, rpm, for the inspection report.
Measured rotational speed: 675 rpm
